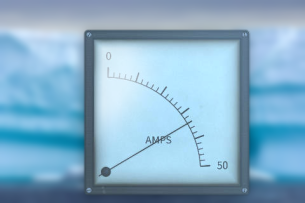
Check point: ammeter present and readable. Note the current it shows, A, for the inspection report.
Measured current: 34 A
